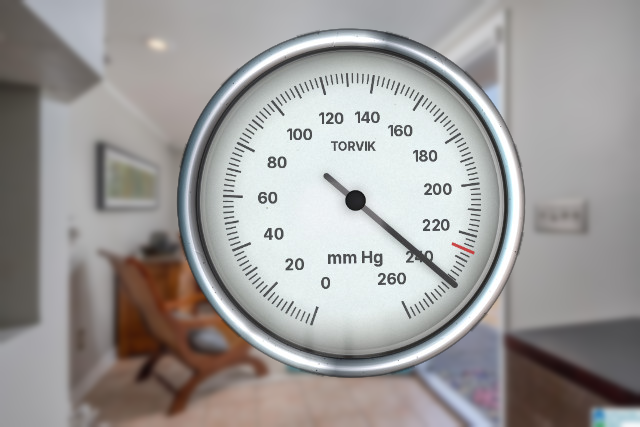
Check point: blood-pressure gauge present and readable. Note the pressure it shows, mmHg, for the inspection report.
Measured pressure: 240 mmHg
